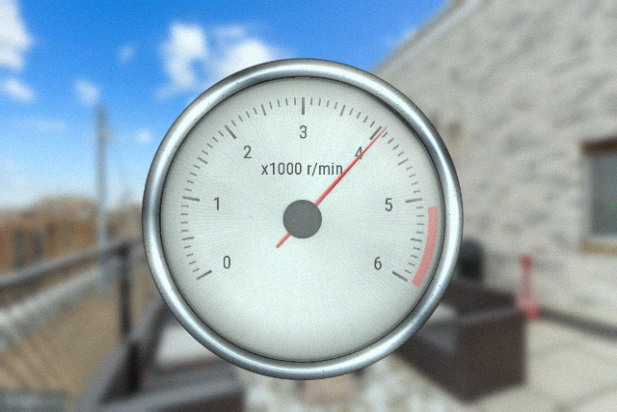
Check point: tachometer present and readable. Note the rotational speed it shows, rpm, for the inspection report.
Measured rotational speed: 4050 rpm
